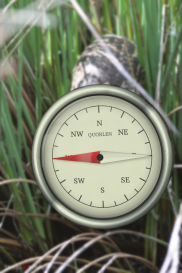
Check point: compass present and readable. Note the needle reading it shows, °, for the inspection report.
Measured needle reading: 270 °
